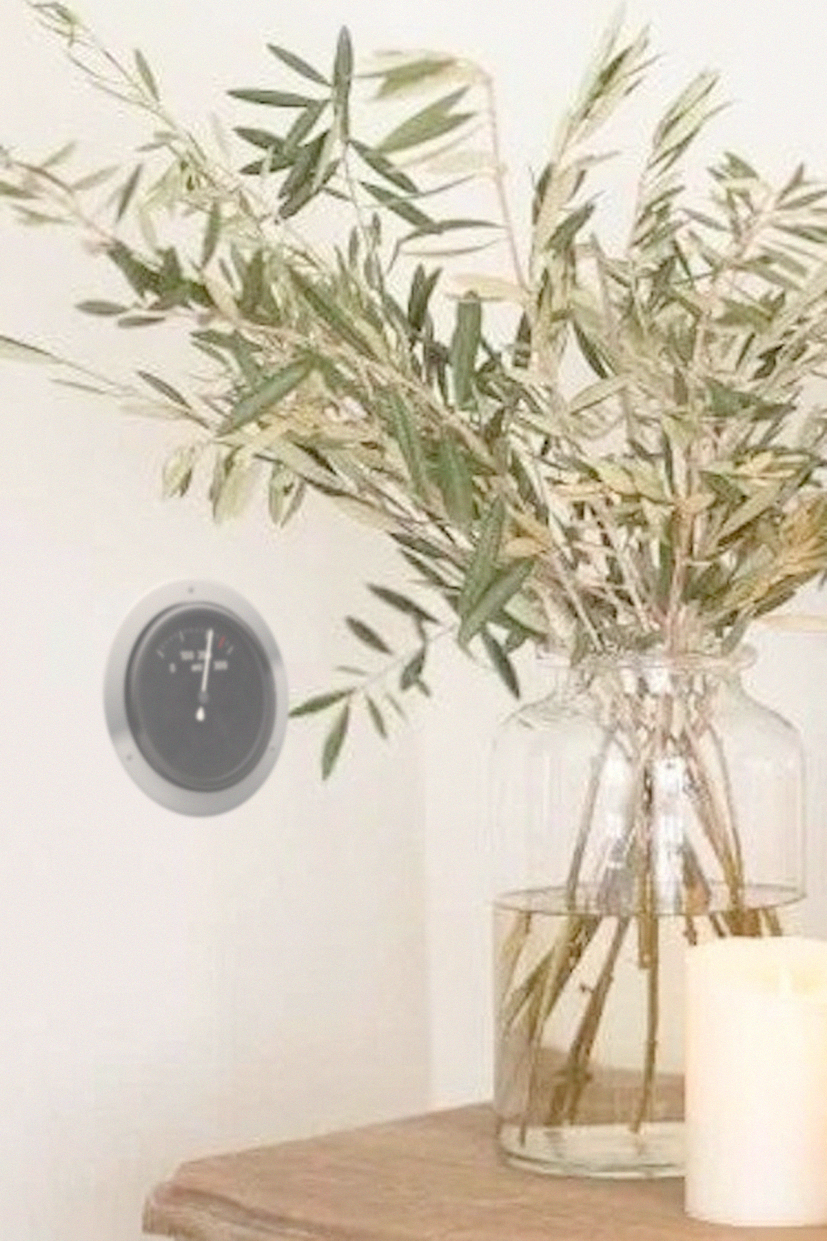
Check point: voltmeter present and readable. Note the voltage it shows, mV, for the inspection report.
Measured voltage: 200 mV
